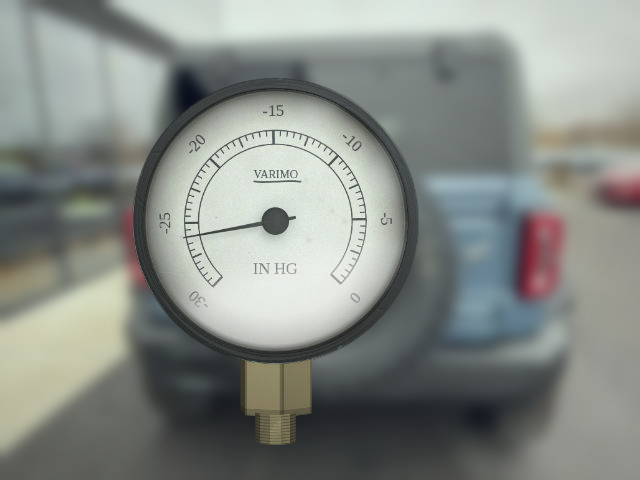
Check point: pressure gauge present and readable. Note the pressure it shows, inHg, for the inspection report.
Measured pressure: -26 inHg
